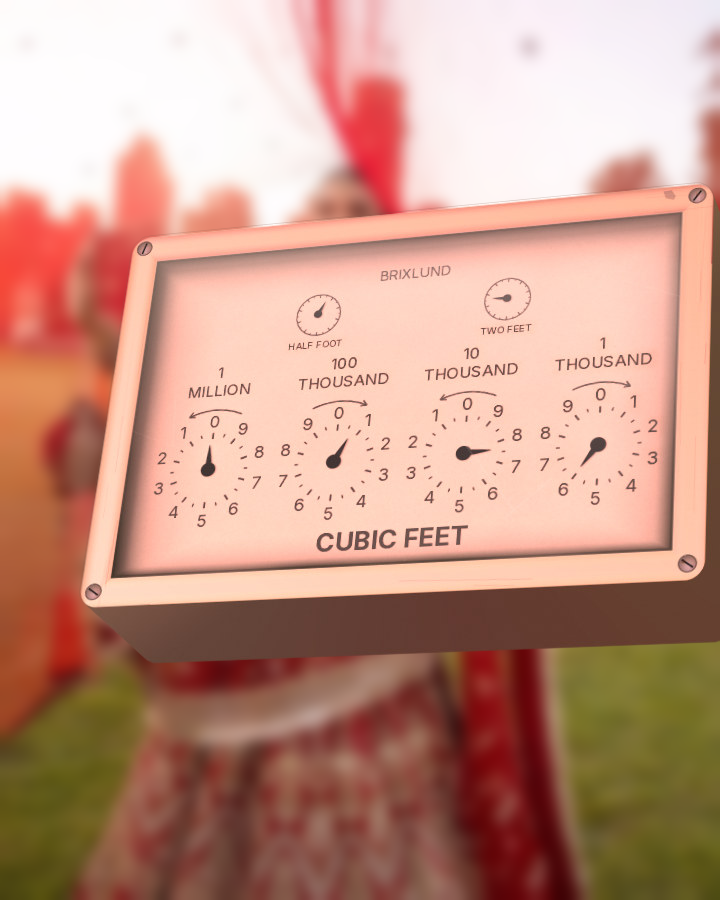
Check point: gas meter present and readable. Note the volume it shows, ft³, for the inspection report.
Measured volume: 7600 ft³
